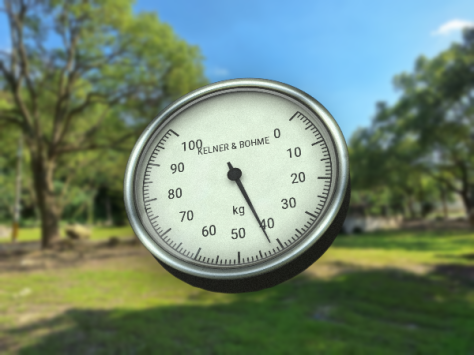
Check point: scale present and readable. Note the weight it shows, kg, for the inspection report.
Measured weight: 42 kg
